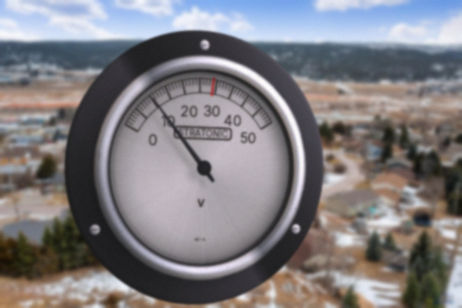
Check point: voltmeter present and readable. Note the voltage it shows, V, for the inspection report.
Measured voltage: 10 V
